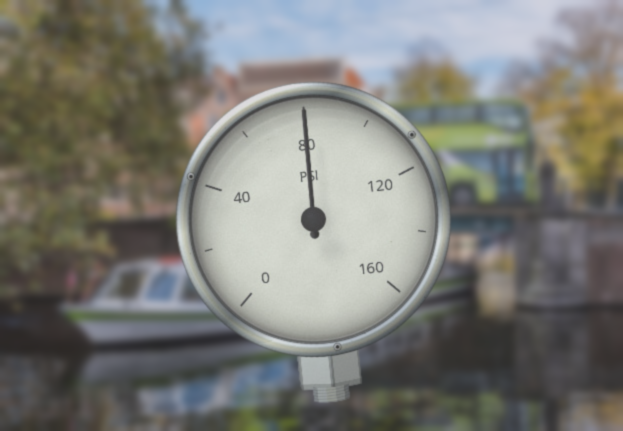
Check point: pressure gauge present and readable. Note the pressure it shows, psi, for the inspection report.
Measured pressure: 80 psi
